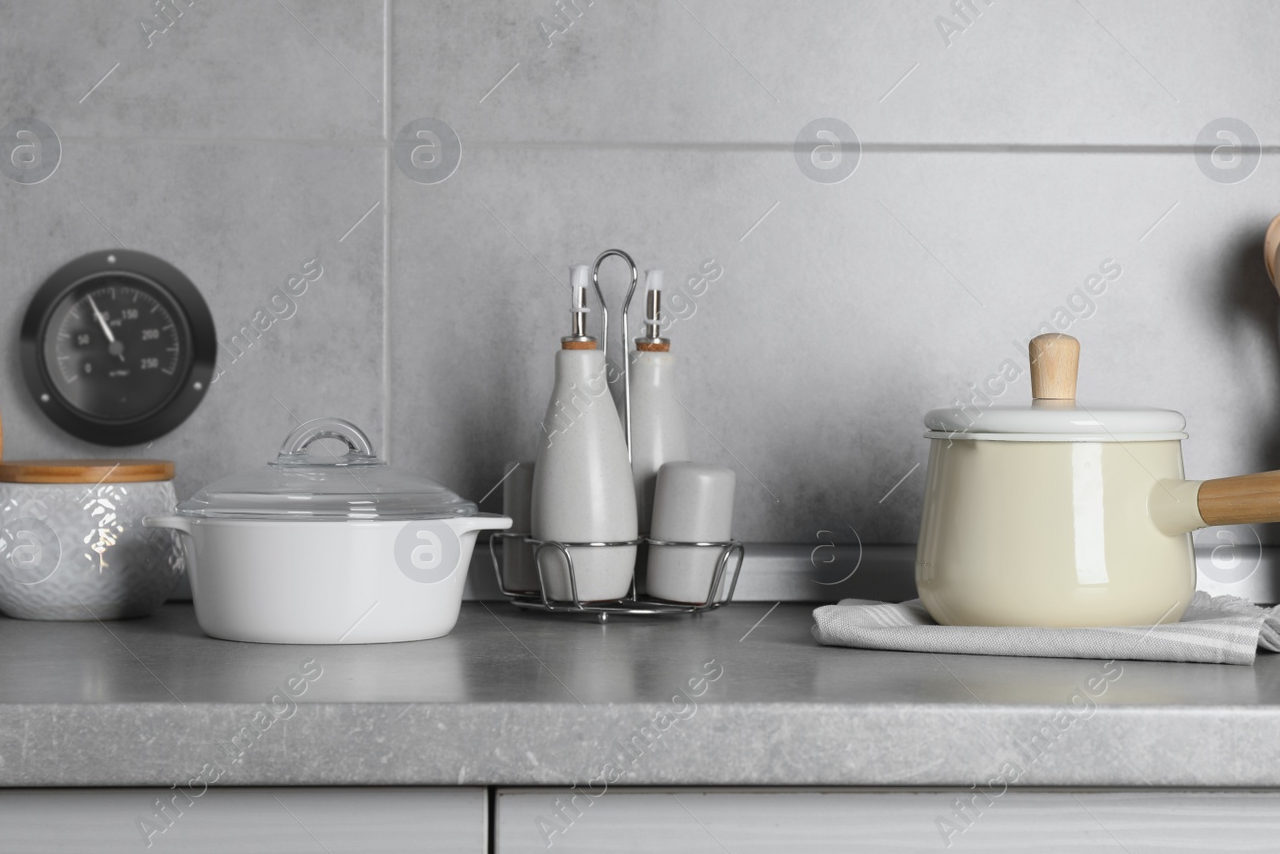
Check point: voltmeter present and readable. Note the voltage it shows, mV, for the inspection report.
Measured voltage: 100 mV
